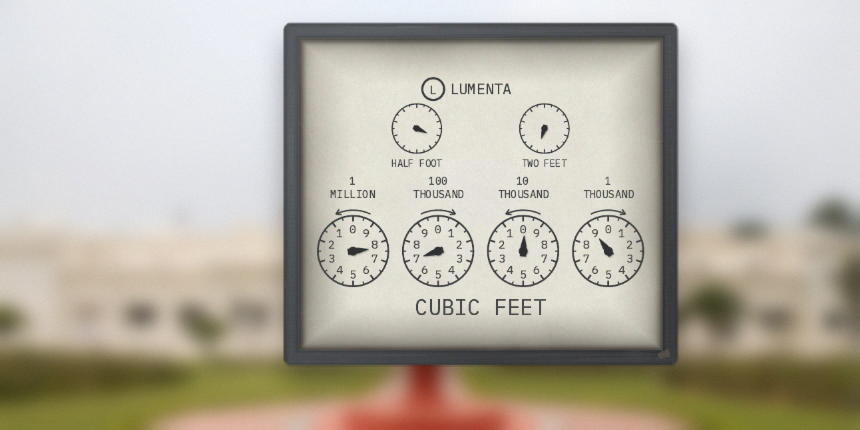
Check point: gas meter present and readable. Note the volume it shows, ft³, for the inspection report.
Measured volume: 769900 ft³
